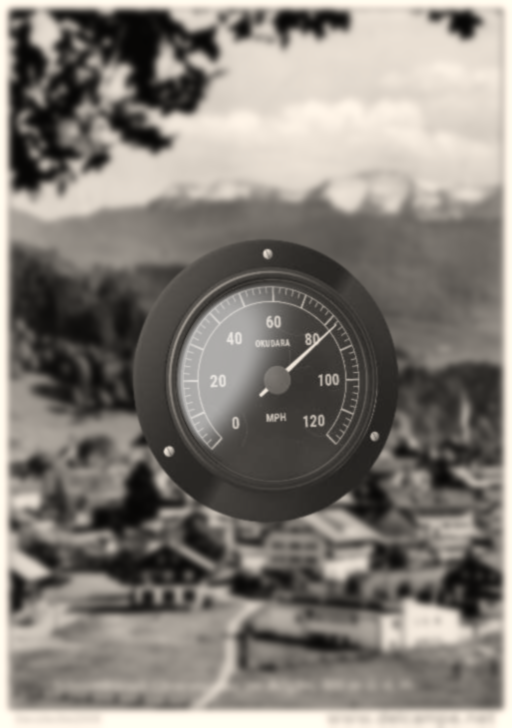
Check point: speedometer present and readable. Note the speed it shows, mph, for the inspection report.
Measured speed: 82 mph
